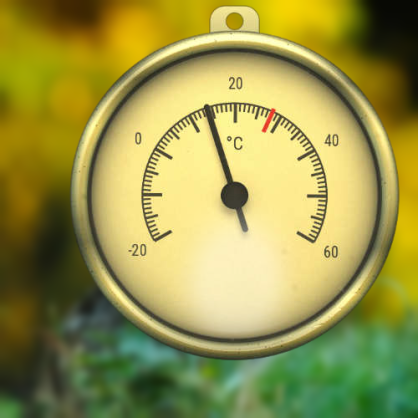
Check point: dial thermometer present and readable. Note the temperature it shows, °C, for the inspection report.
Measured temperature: 14 °C
